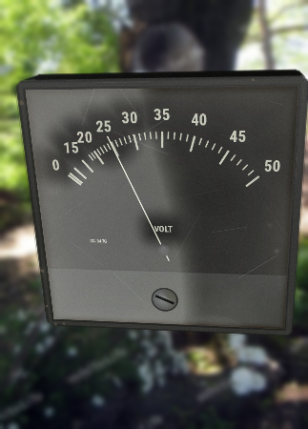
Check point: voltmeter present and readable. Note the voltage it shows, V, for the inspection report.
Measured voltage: 25 V
